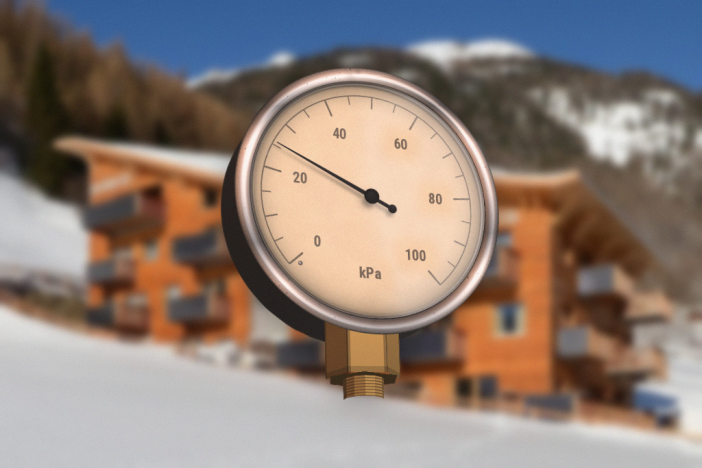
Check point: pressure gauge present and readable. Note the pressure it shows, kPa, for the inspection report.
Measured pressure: 25 kPa
